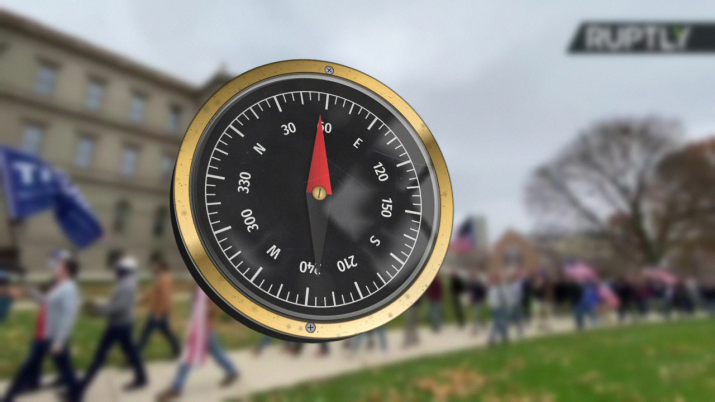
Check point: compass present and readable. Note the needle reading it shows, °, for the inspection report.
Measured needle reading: 55 °
